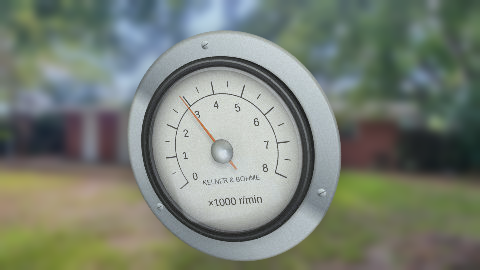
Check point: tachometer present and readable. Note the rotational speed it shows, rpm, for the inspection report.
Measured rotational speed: 3000 rpm
